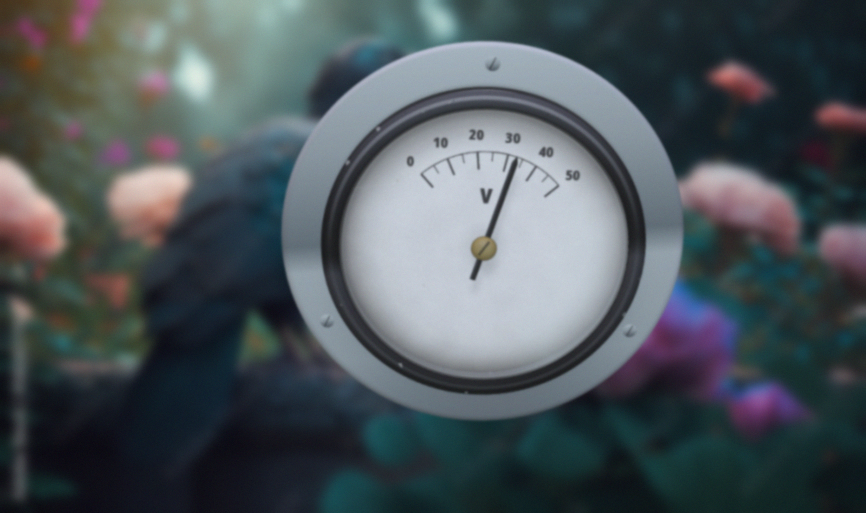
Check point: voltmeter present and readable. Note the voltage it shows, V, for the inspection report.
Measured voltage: 32.5 V
